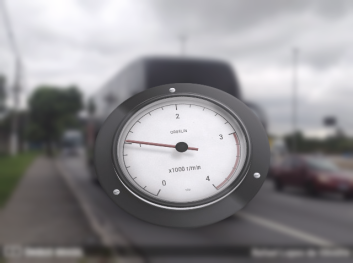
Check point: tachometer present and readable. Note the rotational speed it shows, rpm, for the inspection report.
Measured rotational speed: 1000 rpm
